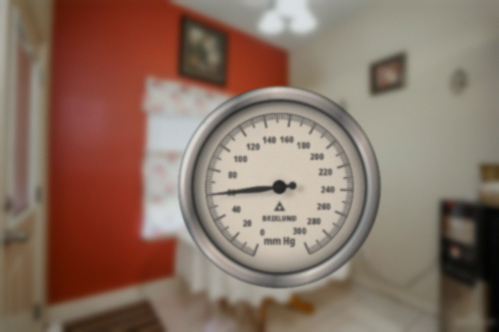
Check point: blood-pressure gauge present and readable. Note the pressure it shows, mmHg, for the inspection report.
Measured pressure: 60 mmHg
